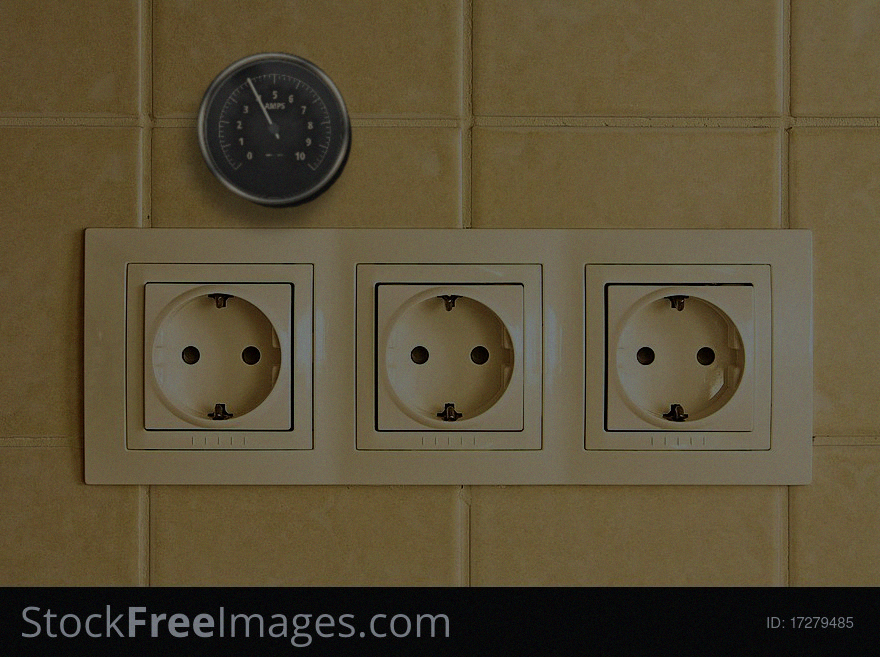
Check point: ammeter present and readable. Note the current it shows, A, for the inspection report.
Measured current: 4 A
